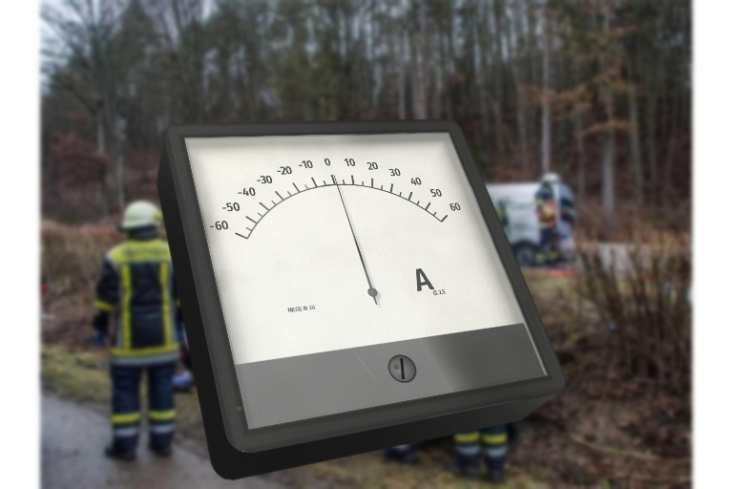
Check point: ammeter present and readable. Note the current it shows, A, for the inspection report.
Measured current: 0 A
